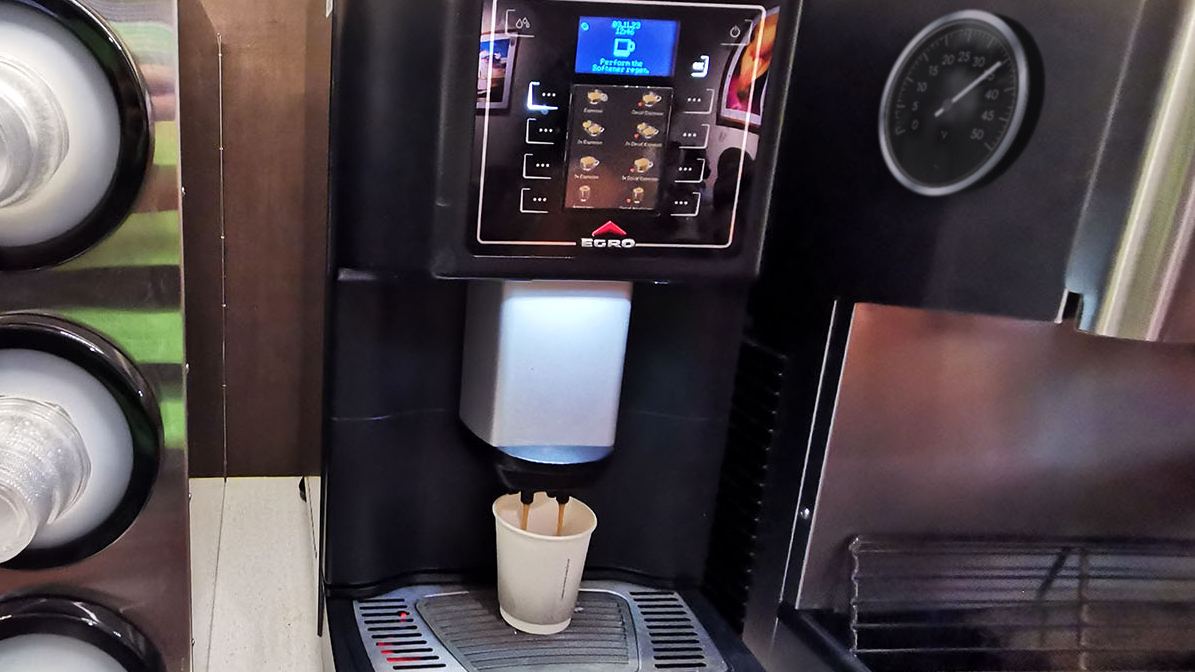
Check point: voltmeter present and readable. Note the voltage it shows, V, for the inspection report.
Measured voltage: 35 V
